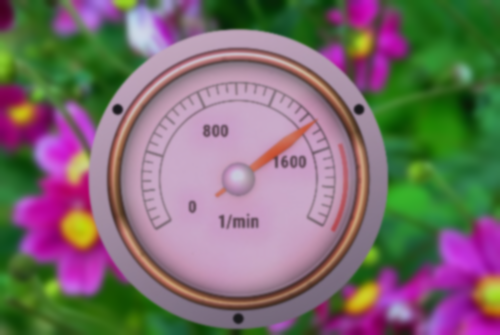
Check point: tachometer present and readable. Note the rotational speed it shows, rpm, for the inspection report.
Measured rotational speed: 1450 rpm
